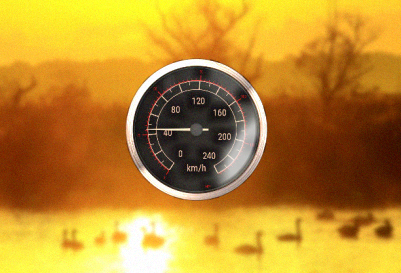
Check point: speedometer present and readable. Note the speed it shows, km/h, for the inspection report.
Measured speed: 45 km/h
